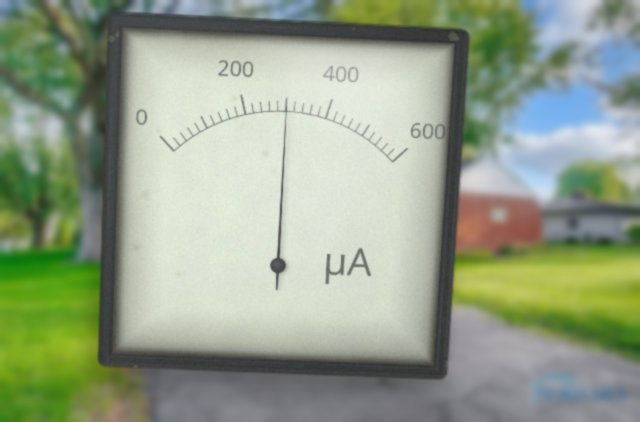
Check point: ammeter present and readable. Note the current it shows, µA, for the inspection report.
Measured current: 300 µA
